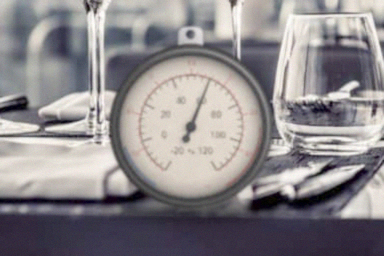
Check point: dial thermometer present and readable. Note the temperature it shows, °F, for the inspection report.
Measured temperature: 60 °F
